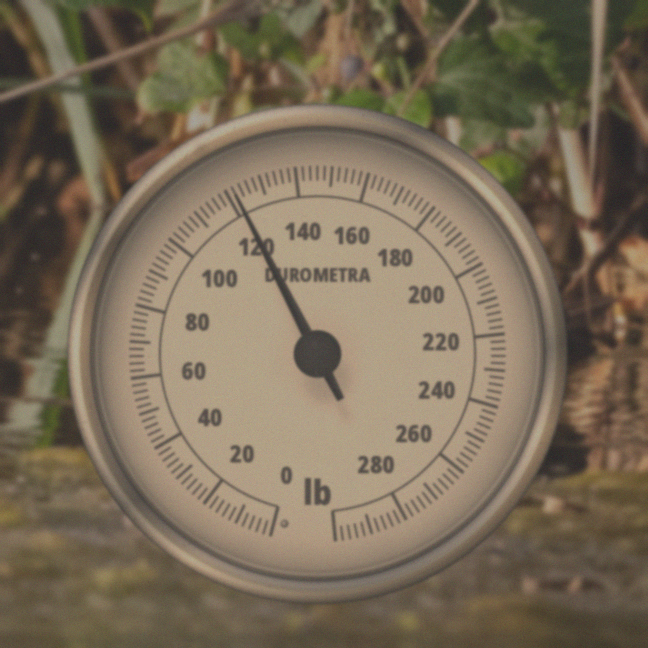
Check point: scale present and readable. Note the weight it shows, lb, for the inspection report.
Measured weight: 122 lb
